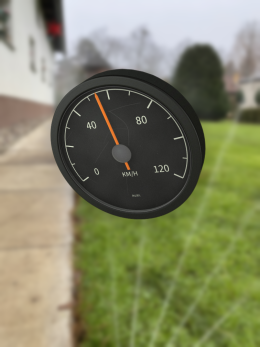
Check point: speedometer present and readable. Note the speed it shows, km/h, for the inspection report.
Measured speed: 55 km/h
